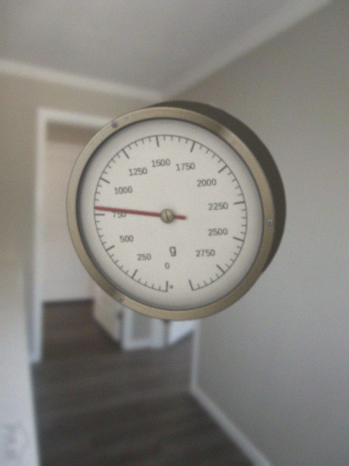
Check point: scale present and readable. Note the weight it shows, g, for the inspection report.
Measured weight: 800 g
